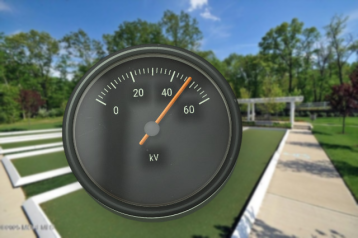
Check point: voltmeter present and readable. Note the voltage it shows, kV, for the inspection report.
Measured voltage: 48 kV
